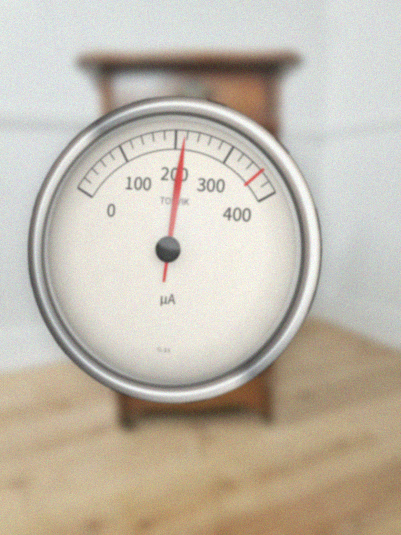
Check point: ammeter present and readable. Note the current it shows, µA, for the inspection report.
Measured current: 220 µA
